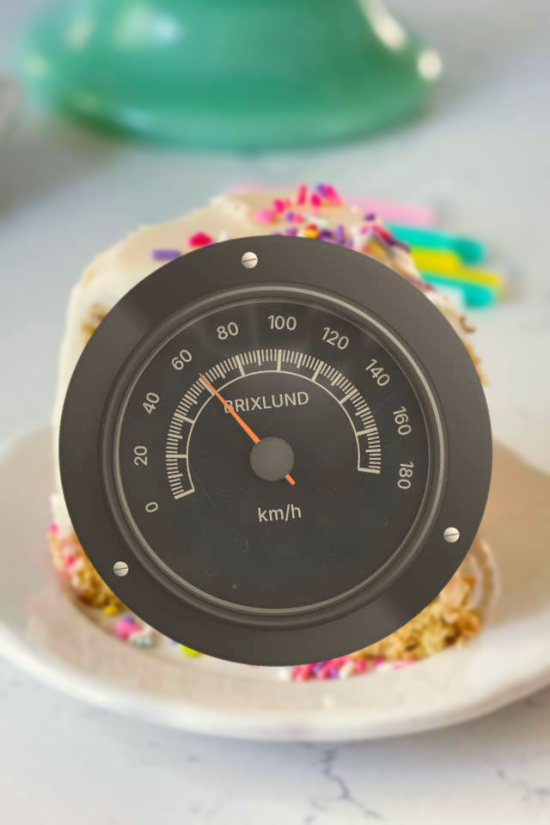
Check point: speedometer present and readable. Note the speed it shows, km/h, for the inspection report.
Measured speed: 62 km/h
